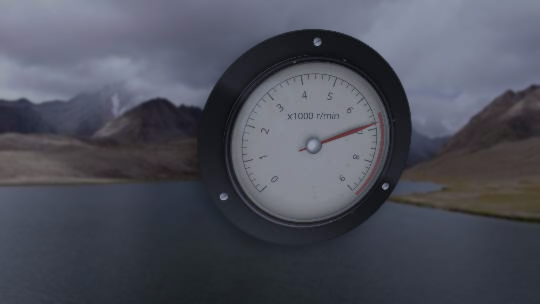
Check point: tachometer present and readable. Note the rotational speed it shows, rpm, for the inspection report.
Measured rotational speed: 6800 rpm
